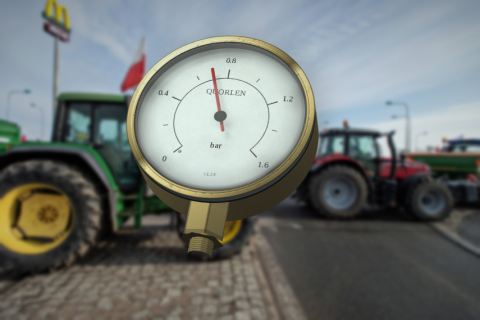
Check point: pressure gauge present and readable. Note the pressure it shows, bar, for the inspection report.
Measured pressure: 0.7 bar
